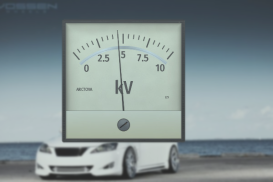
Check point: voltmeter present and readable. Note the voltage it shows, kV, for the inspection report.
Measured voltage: 4.5 kV
